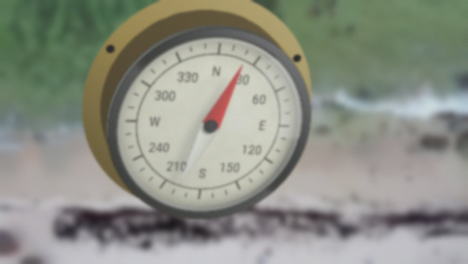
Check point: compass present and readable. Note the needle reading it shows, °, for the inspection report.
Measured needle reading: 20 °
